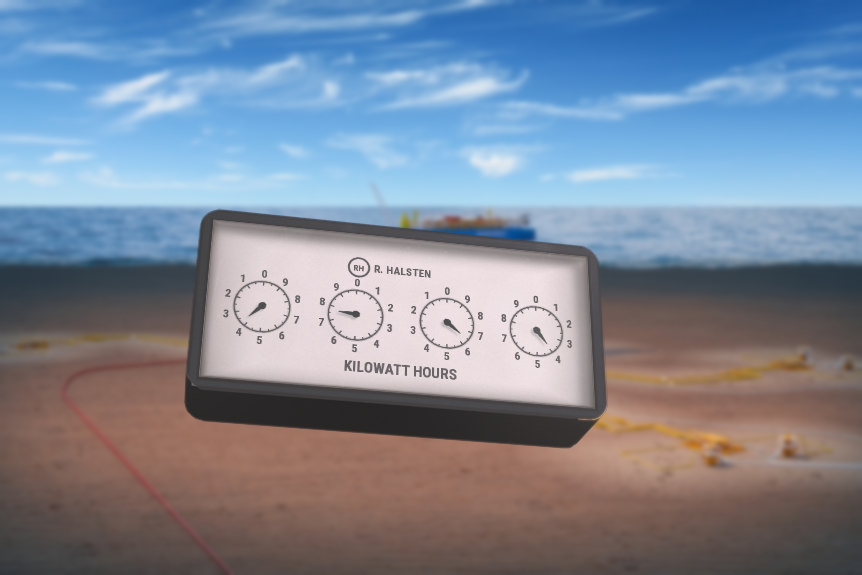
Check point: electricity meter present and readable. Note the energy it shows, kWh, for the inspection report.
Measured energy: 3764 kWh
